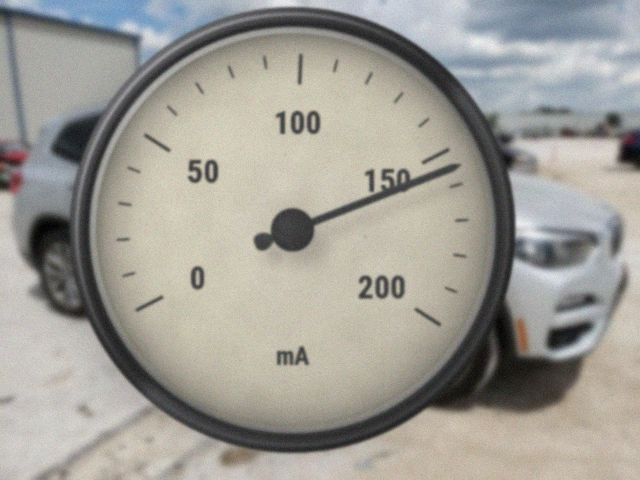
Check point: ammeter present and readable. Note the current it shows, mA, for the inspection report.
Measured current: 155 mA
